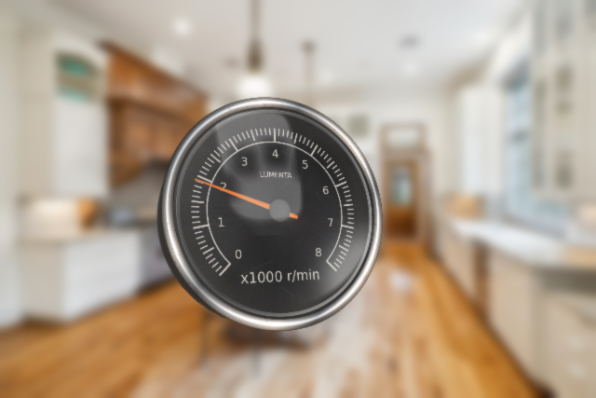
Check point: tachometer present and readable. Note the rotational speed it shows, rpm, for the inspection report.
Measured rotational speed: 1900 rpm
